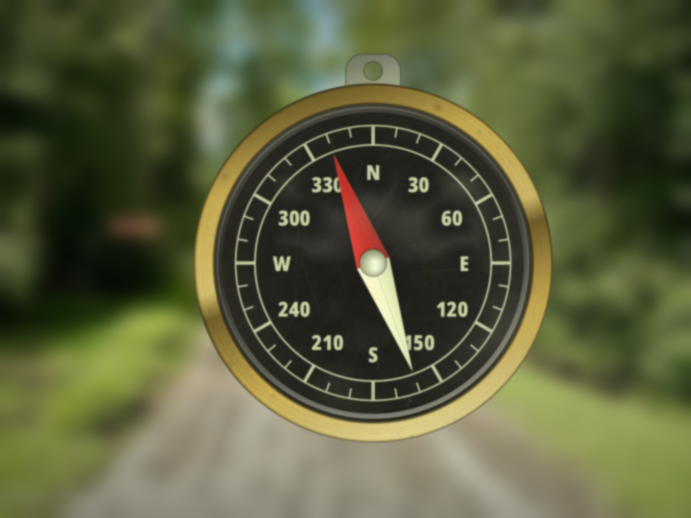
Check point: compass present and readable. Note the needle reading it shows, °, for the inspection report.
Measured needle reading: 340 °
